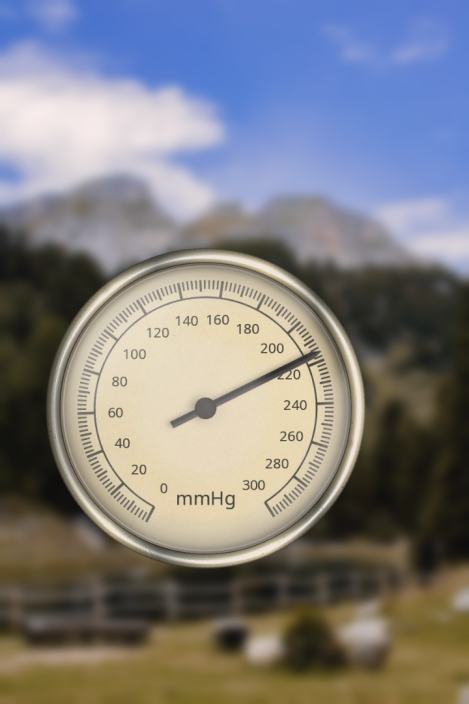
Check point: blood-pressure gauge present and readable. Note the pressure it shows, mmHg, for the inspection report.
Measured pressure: 216 mmHg
